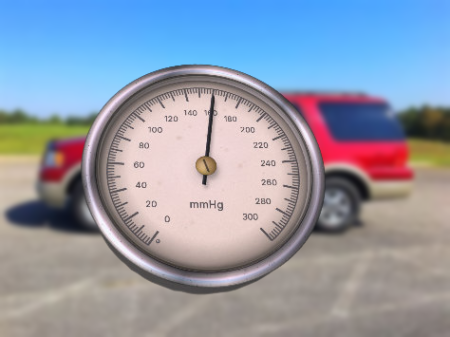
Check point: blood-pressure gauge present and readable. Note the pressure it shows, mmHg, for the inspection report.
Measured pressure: 160 mmHg
